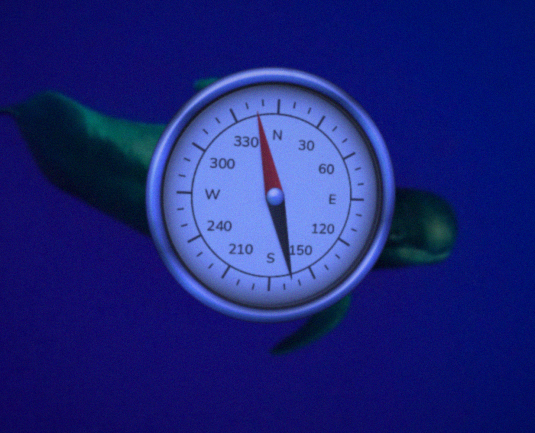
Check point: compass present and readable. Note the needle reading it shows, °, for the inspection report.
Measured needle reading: 345 °
